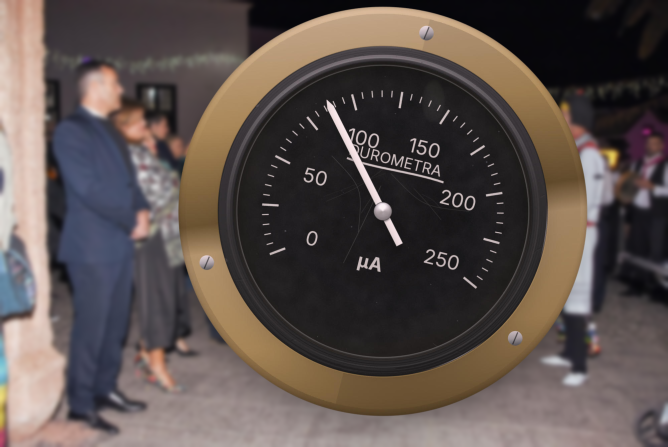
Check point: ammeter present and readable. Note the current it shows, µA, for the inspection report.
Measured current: 87.5 µA
